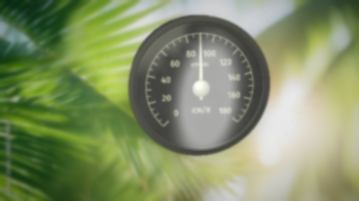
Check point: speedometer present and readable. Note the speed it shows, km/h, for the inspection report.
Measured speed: 90 km/h
